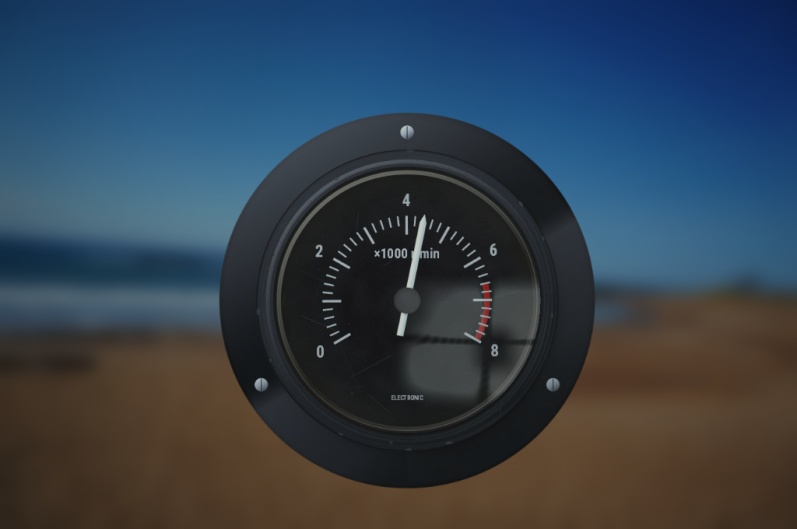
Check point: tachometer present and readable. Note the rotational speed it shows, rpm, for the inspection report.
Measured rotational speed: 4400 rpm
